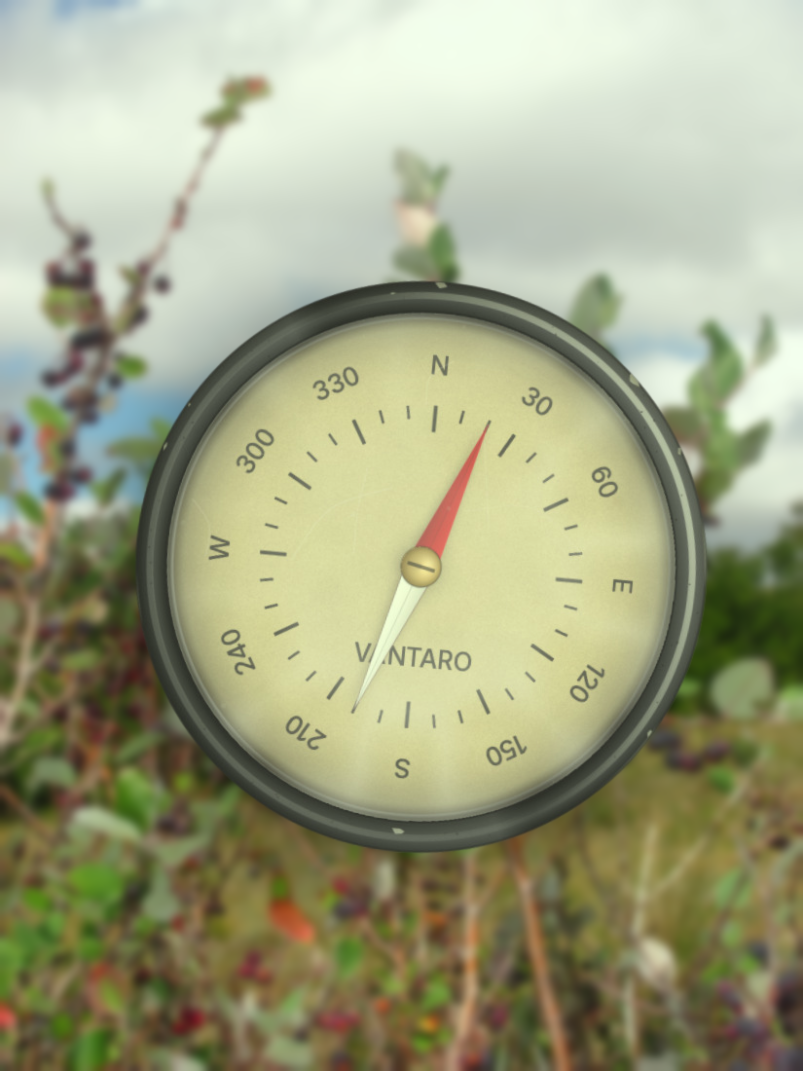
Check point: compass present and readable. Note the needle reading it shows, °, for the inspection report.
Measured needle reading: 20 °
